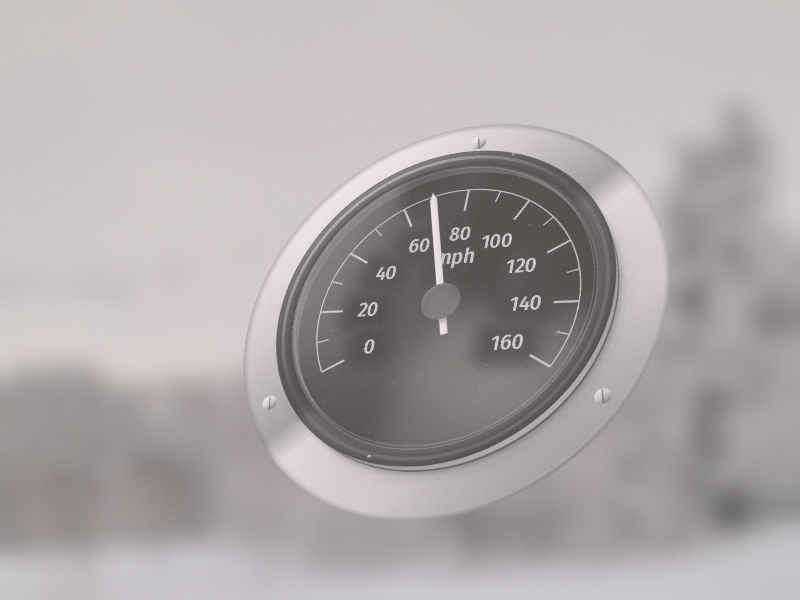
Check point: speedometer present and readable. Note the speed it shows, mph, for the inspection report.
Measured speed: 70 mph
